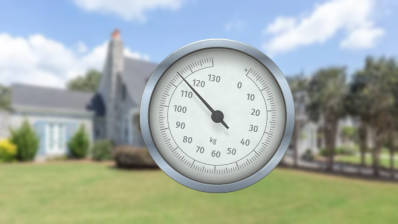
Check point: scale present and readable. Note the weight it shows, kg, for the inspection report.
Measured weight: 115 kg
